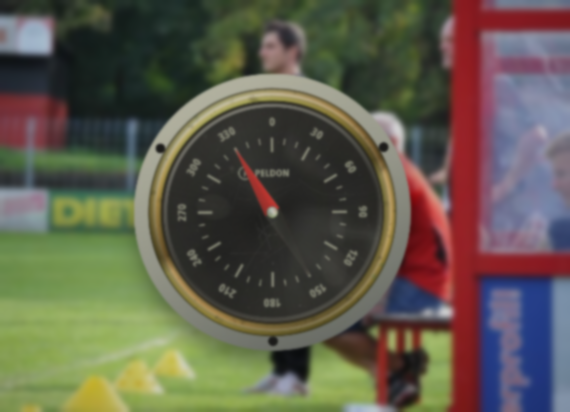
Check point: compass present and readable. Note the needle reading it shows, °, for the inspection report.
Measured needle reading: 330 °
